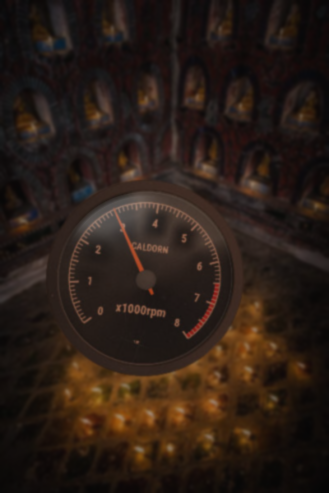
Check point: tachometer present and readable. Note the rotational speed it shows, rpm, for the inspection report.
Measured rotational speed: 3000 rpm
